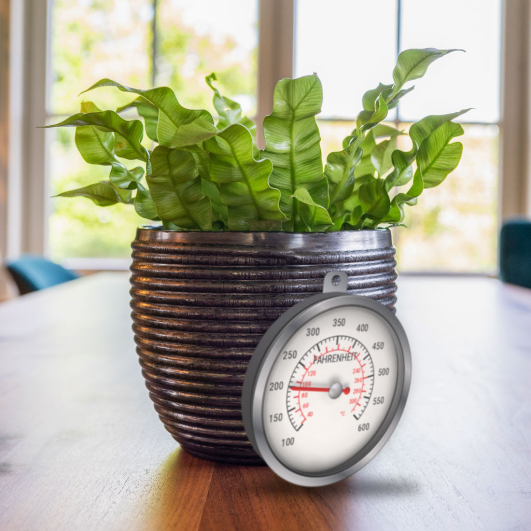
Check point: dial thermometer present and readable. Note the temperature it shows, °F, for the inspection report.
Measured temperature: 200 °F
